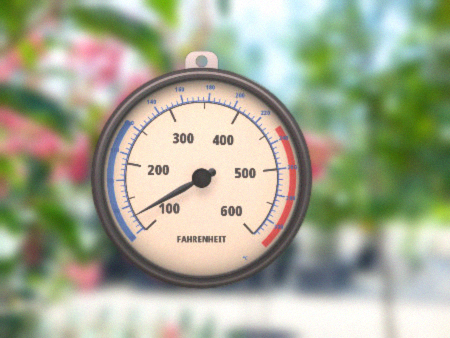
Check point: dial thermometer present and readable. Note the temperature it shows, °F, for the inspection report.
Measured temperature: 125 °F
